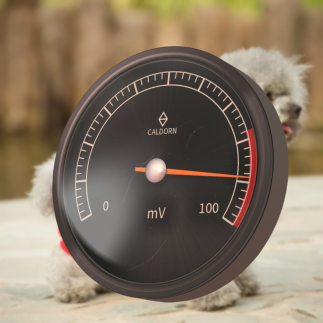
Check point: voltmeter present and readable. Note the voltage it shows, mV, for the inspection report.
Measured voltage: 89 mV
